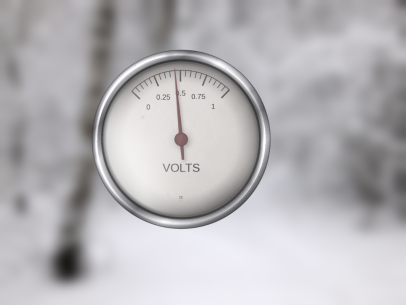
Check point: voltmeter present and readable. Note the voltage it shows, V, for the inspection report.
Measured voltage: 0.45 V
